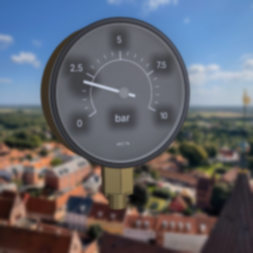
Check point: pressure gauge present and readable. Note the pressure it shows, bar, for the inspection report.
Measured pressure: 2 bar
